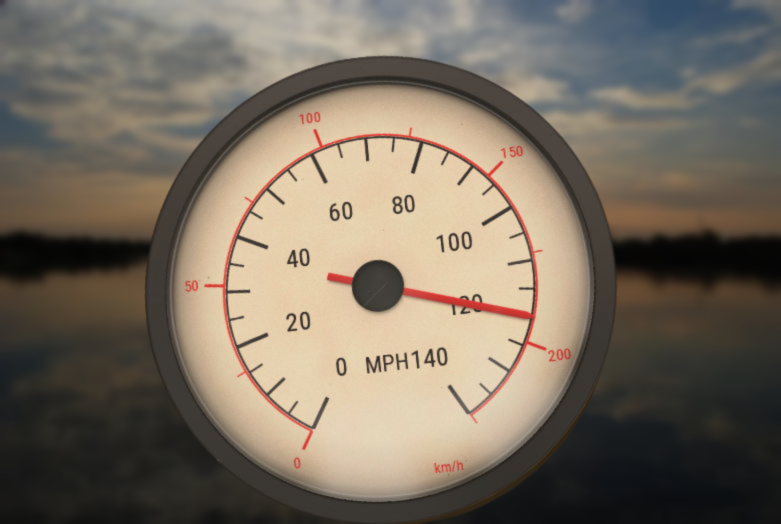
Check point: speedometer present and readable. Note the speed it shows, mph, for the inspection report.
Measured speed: 120 mph
